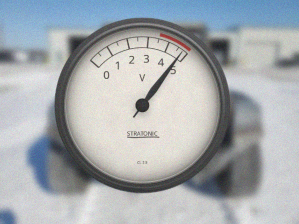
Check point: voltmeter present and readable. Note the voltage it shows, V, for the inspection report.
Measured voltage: 4.75 V
